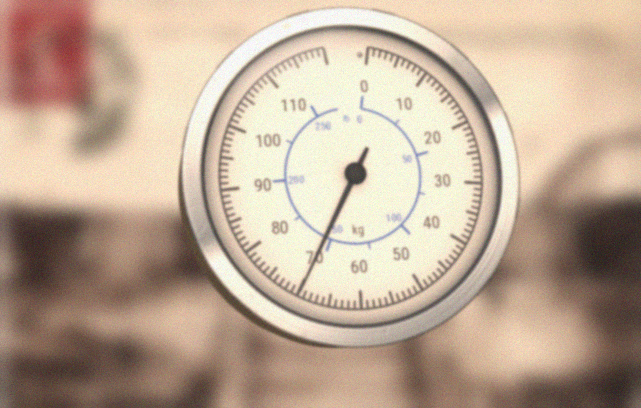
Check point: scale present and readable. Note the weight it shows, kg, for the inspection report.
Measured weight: 70 kg
